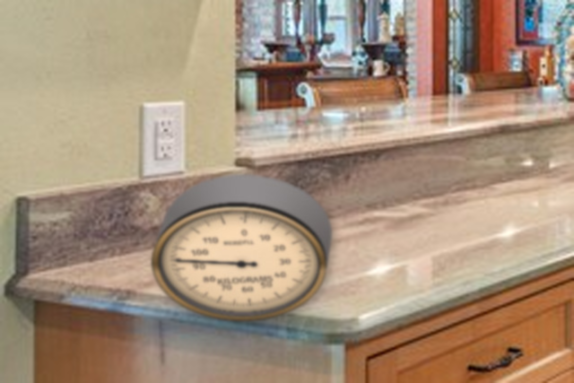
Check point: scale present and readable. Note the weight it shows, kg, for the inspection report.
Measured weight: 95 kg
